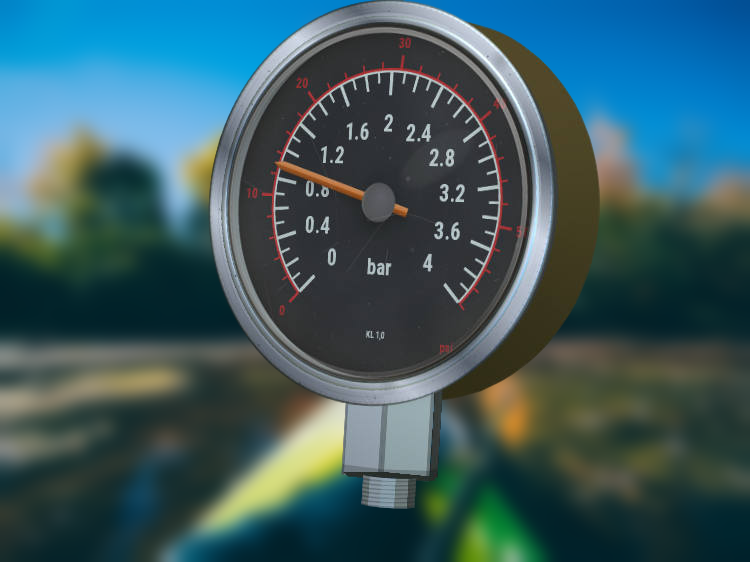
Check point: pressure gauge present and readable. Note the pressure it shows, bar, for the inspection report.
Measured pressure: 0.9 bar
